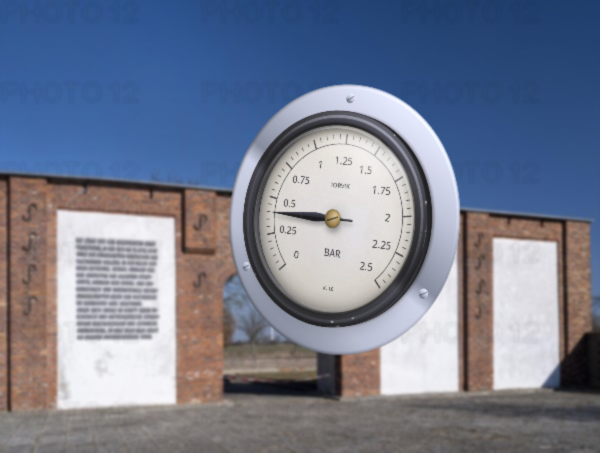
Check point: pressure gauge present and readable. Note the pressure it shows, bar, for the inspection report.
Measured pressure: 0.4 bar
